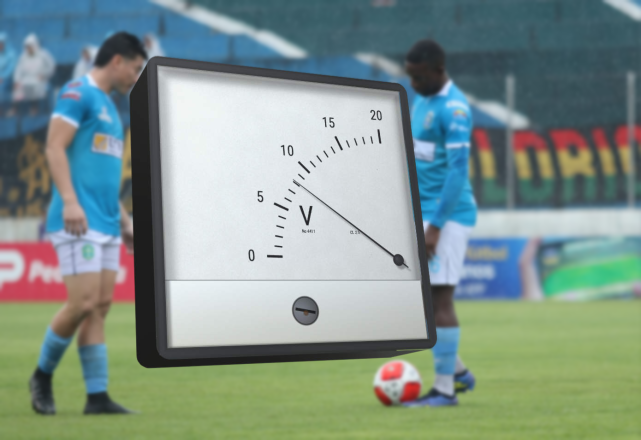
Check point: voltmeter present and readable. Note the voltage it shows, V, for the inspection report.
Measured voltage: 8 V
